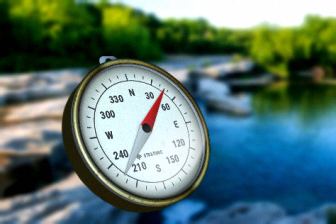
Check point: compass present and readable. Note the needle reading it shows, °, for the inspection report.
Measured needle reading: 45 °
